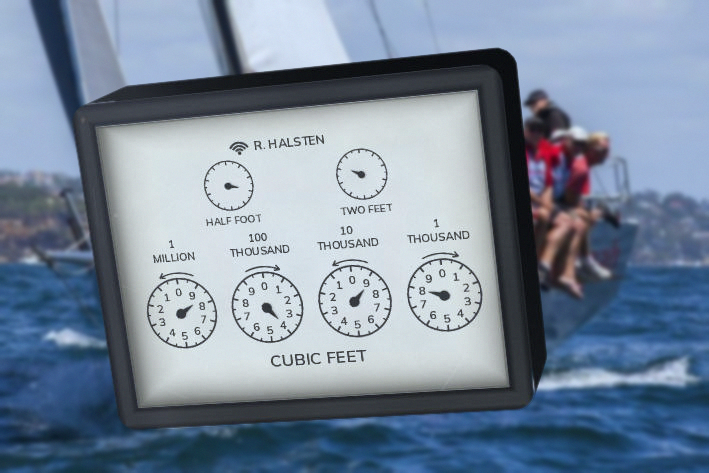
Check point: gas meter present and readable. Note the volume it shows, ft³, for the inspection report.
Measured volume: 838800 ft³
